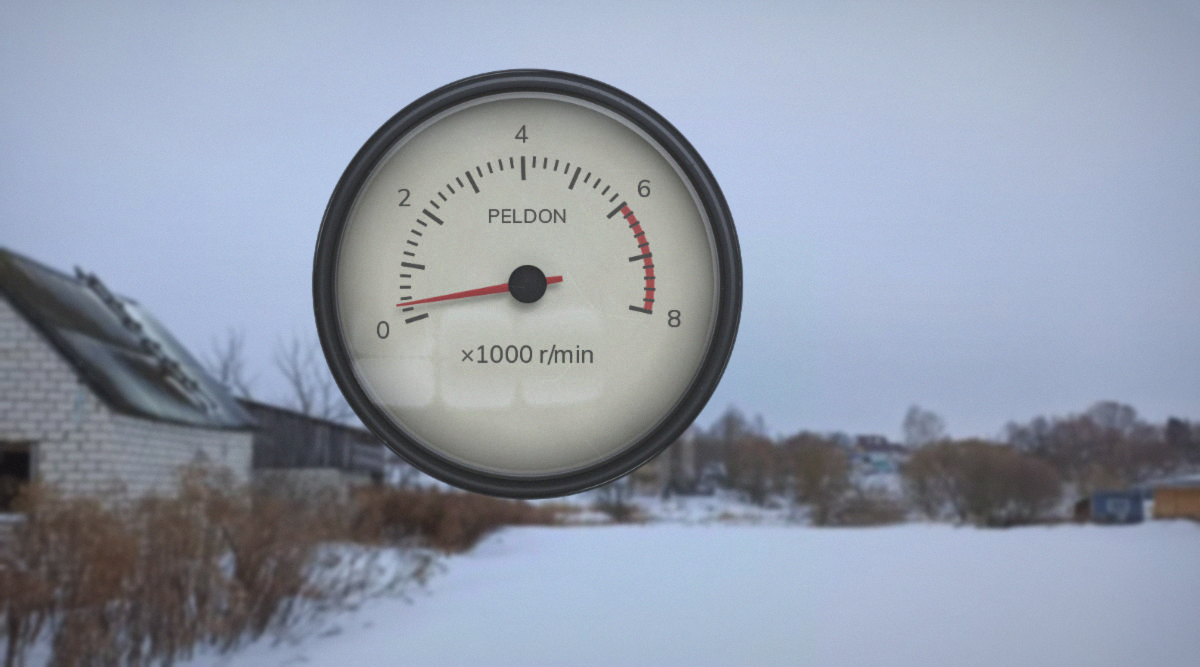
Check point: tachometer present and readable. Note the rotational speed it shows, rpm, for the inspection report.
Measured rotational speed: 300 rpm
